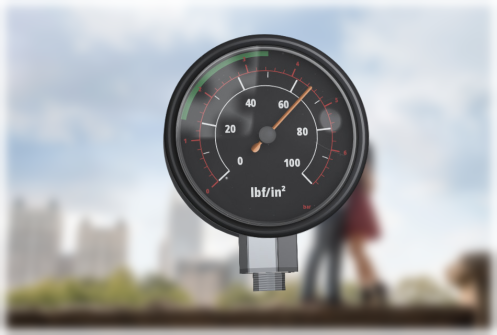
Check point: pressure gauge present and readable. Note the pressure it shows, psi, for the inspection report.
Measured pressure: 65 psi
